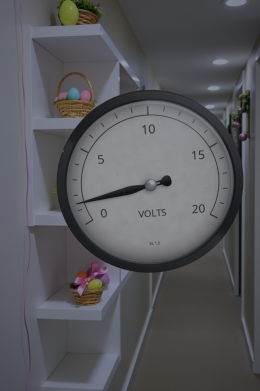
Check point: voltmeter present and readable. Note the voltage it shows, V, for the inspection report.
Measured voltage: 1.5 V
